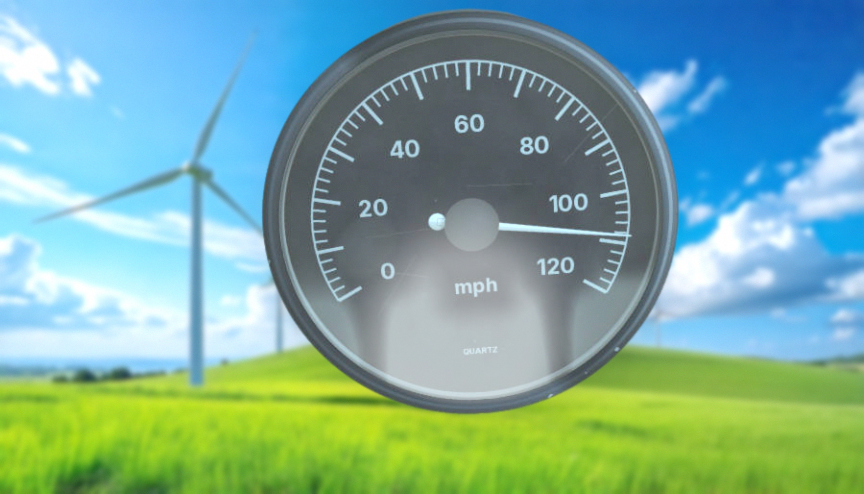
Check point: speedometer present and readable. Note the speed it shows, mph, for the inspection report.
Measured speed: 108 mph
